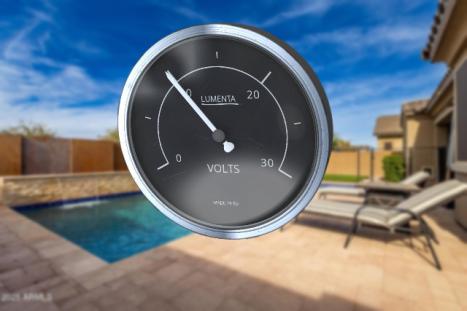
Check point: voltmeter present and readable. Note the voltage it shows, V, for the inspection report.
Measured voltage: 10 V
